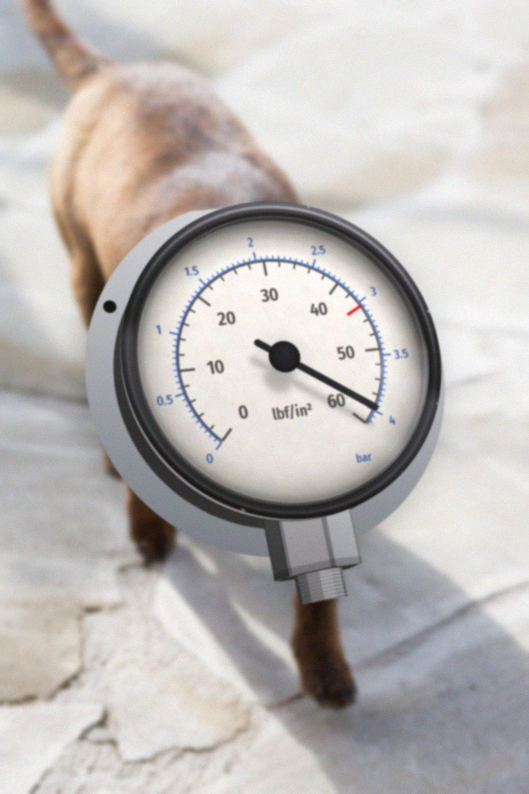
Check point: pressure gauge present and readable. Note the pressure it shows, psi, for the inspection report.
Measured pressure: 58 psi
